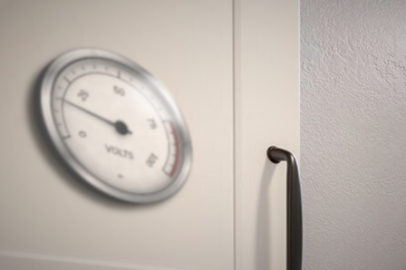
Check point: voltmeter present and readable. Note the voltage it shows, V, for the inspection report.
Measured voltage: 15 V
